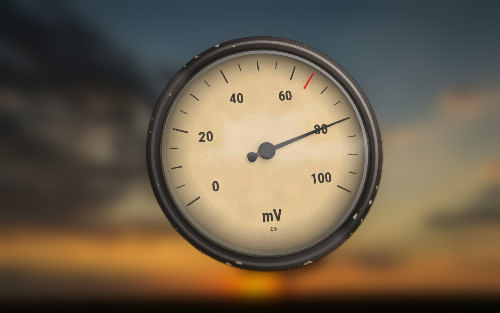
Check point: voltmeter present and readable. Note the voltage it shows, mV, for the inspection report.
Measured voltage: 80 mV
